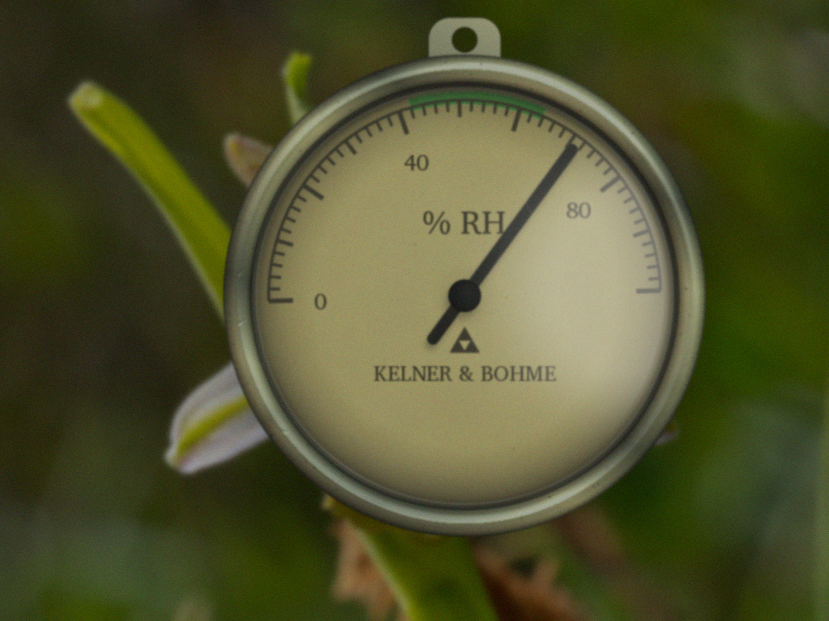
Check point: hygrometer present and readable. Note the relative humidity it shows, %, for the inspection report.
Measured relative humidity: 71 %
